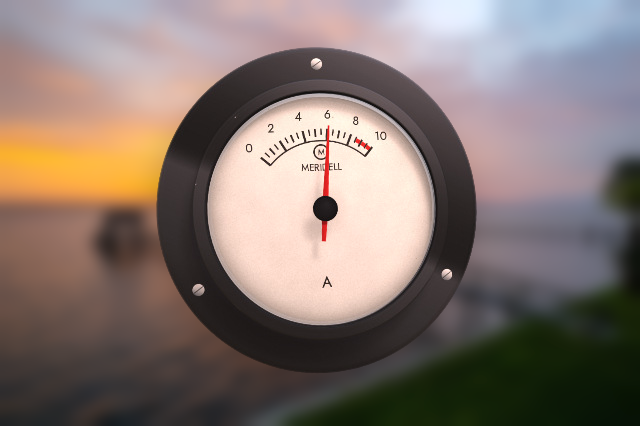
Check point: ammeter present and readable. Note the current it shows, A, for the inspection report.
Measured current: 6 A
